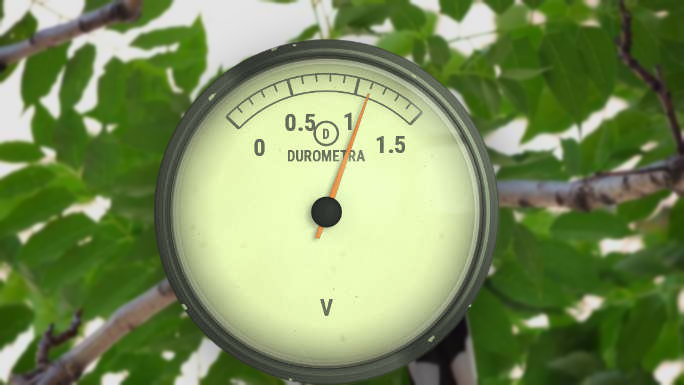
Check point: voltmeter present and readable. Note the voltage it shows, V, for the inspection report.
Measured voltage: 1.1 V
